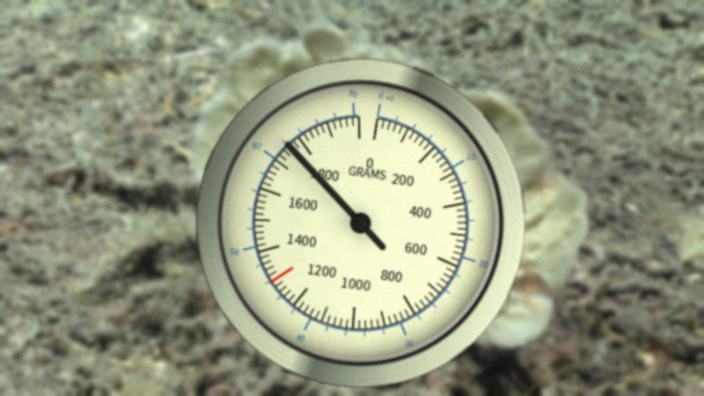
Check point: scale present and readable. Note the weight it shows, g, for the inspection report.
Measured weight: 1760 g
